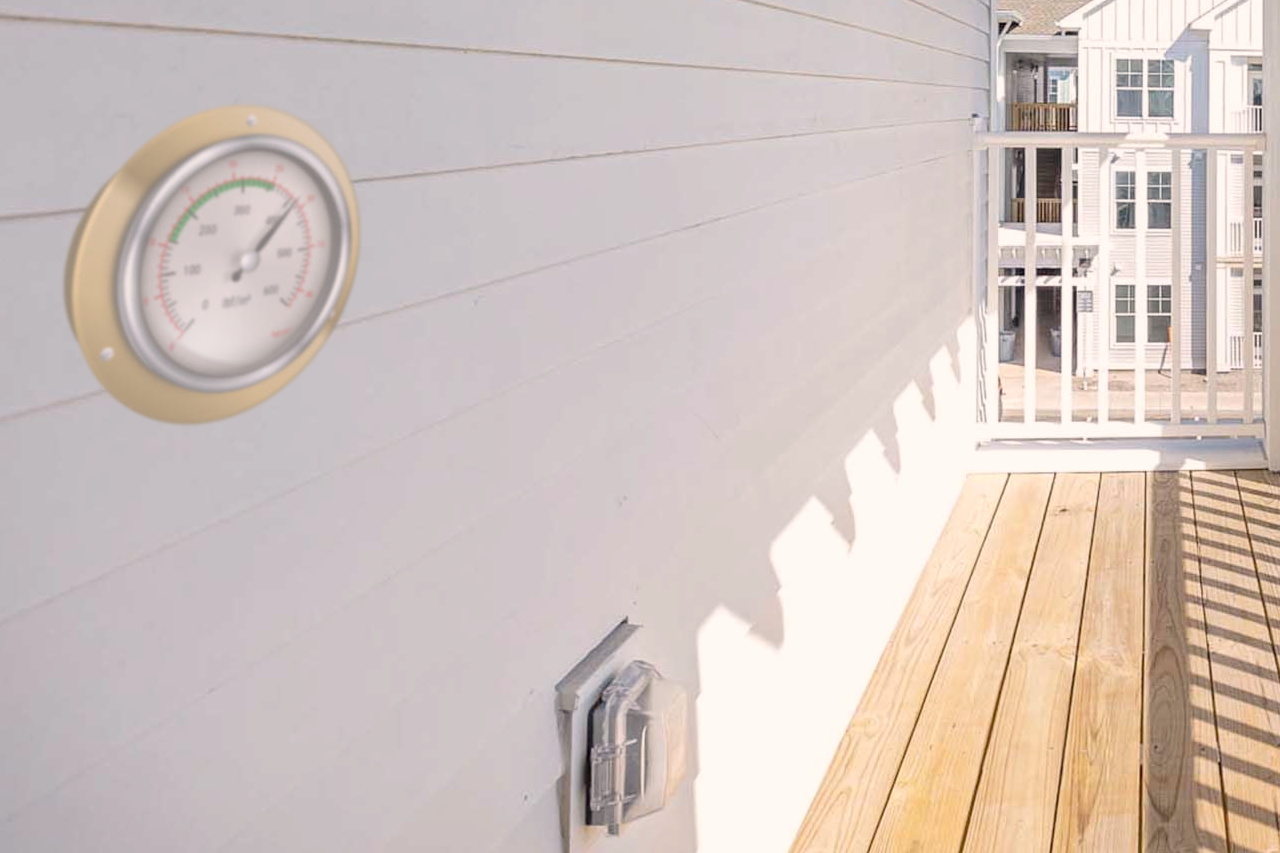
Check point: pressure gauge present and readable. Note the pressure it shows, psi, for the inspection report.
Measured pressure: 400 psi
